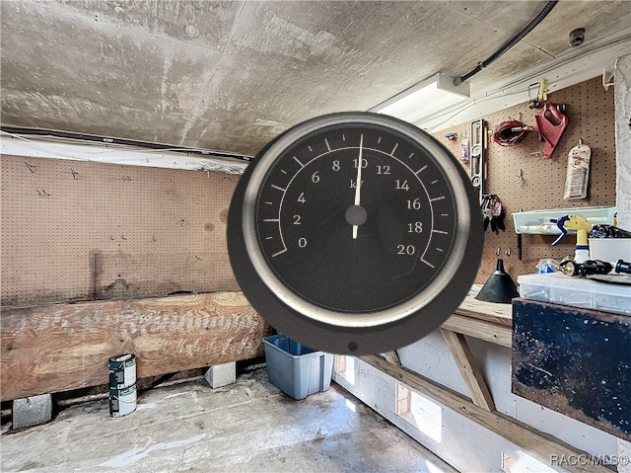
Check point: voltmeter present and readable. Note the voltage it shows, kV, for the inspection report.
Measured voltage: 10 kV
